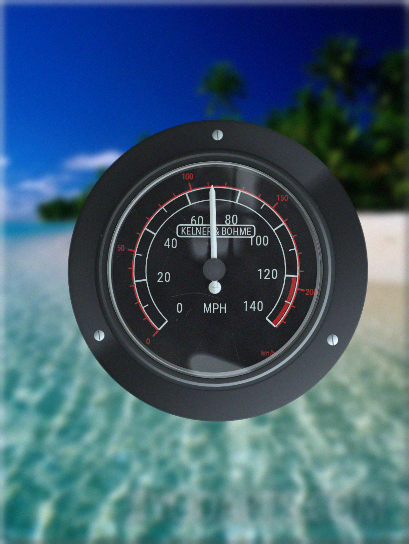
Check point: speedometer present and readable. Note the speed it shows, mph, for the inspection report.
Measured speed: 70 mph
